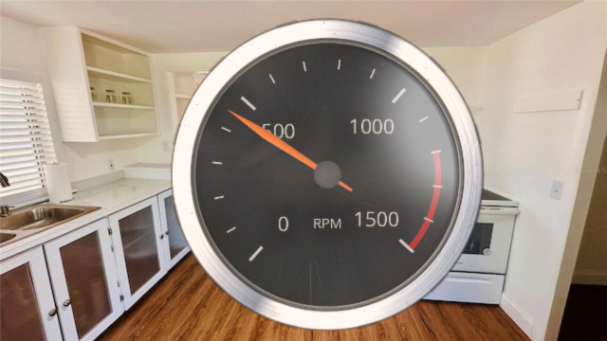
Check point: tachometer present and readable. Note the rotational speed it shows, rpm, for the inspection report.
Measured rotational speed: 450 rpm
